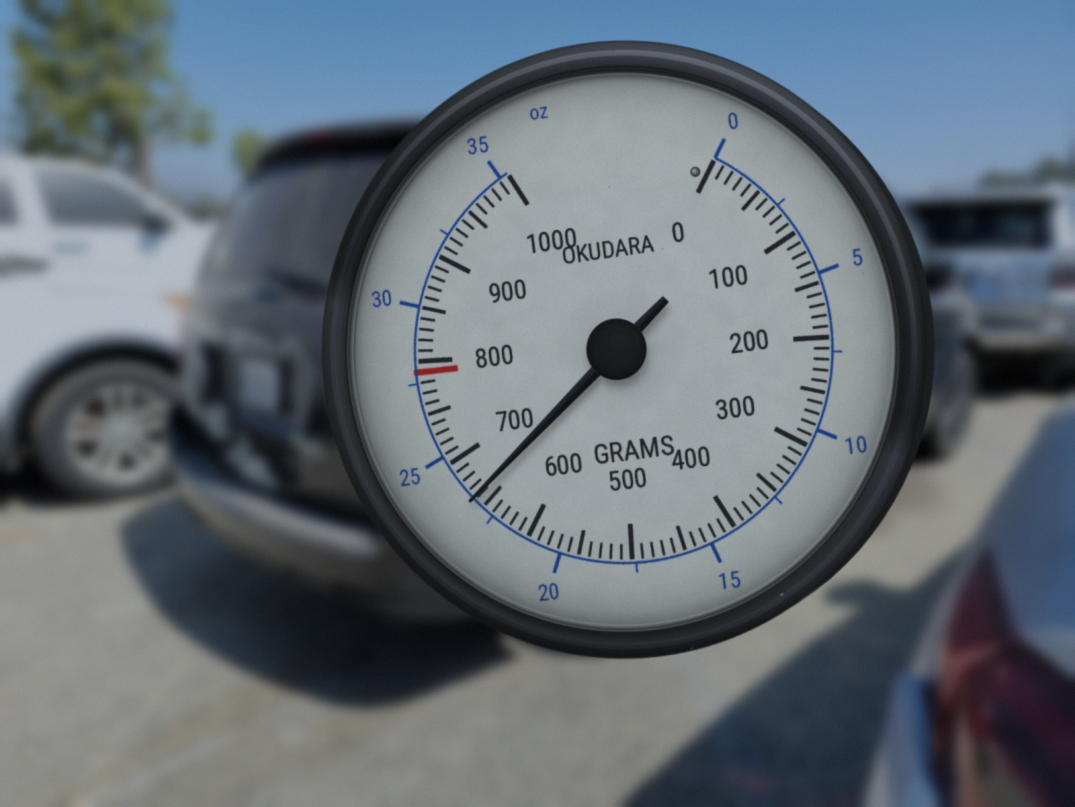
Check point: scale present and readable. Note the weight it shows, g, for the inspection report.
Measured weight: 660 g
